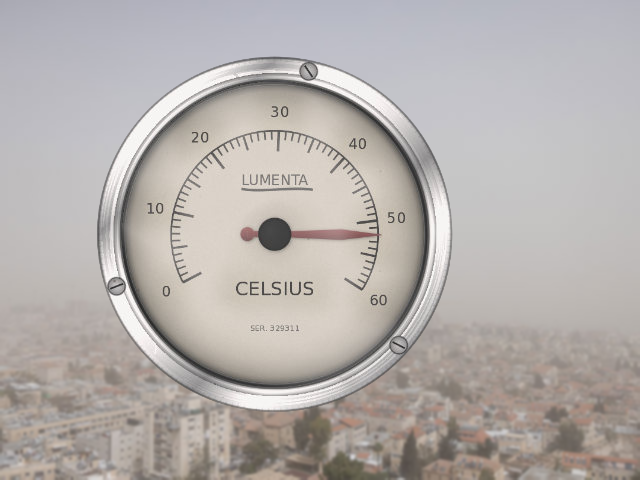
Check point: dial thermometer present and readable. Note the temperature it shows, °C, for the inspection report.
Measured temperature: 52 °C
